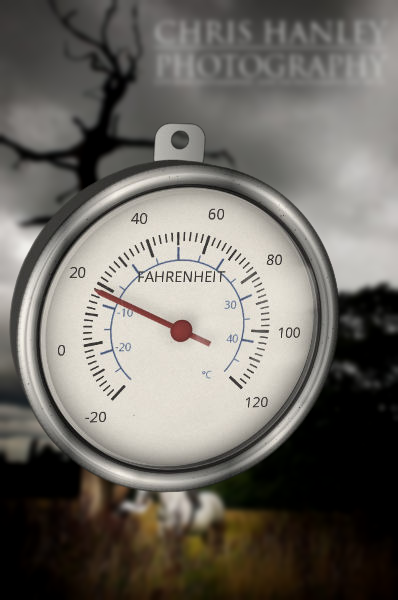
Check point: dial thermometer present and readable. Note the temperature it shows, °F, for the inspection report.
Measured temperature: 18 °F
